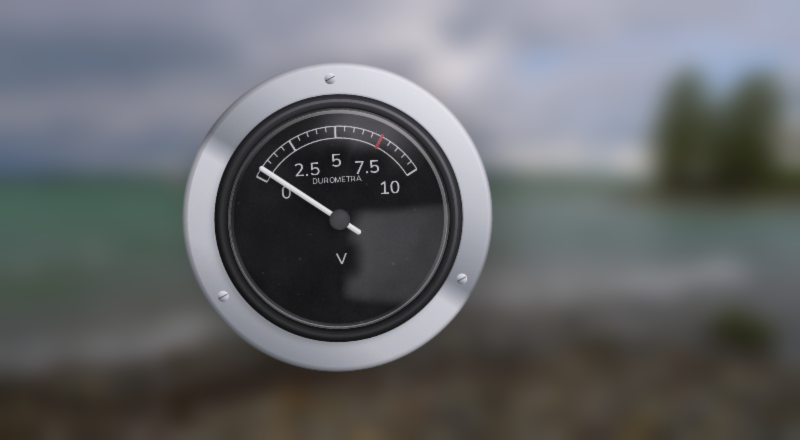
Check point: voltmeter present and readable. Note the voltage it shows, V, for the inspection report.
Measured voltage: 0.5 V
